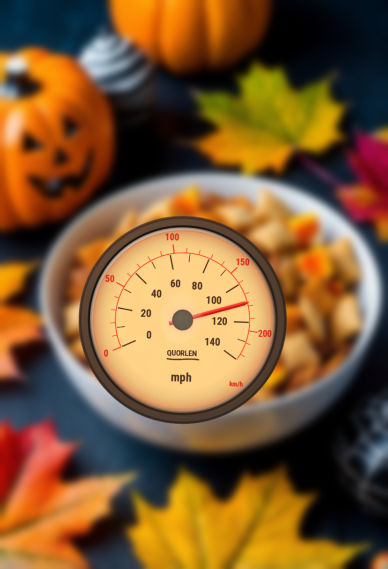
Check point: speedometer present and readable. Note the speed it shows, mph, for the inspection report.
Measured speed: 110 mph
